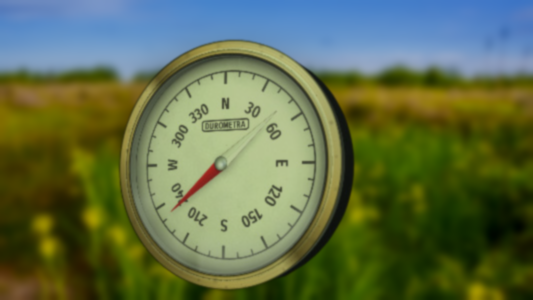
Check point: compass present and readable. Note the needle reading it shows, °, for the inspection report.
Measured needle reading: 230 °
